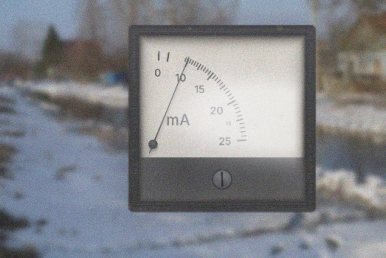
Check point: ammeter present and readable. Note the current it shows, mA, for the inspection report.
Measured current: 10 mA
